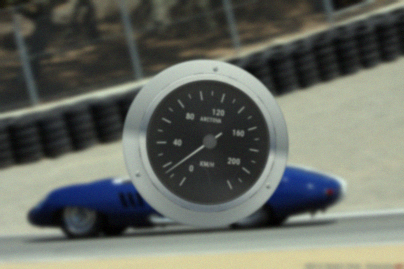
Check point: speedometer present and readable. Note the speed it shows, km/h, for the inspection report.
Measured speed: 15 km/h
